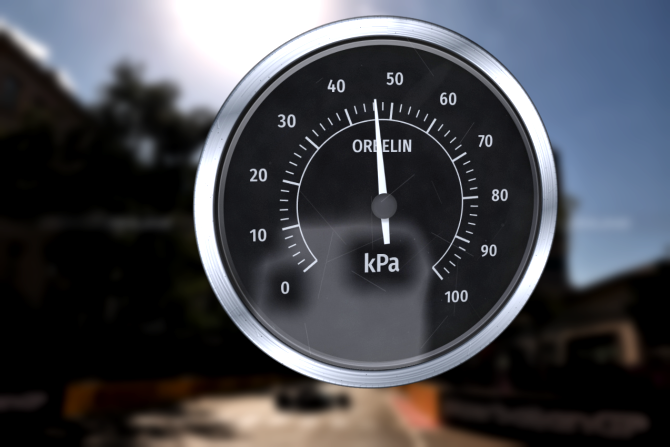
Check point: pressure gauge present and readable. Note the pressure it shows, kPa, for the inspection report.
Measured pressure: 46 kPa
